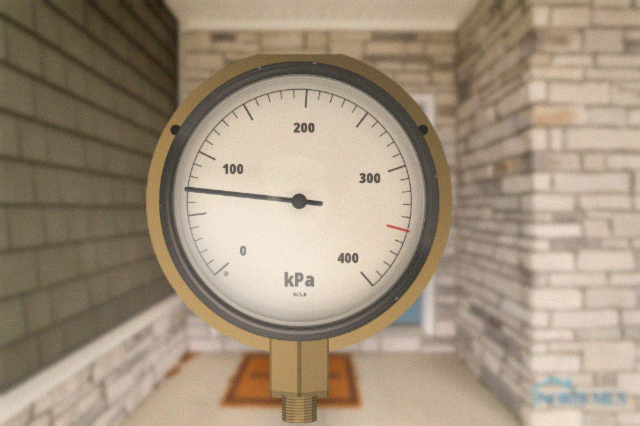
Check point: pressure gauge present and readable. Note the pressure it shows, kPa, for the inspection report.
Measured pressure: 70 kPa
